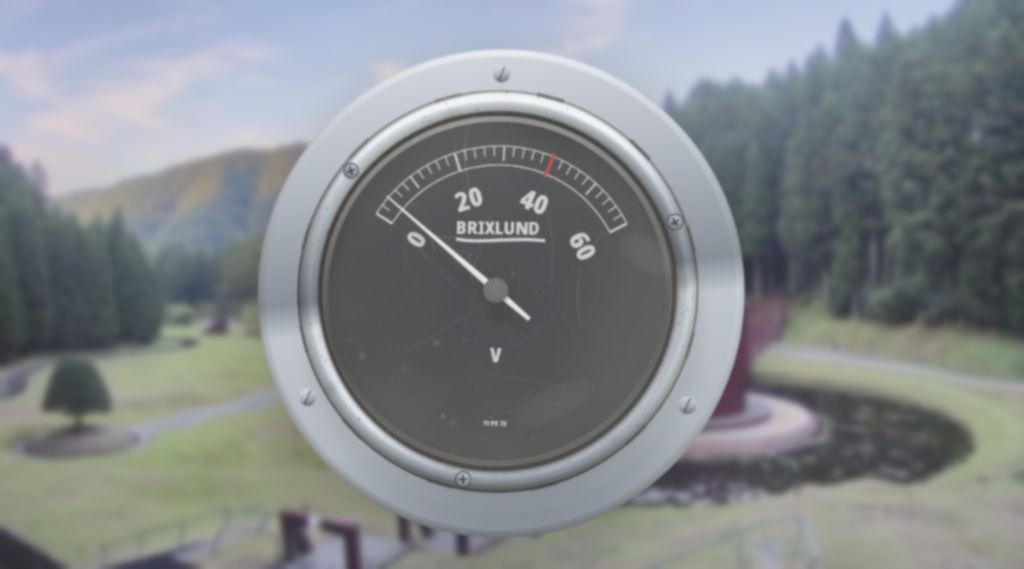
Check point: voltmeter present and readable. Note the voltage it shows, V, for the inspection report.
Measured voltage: 4 V
